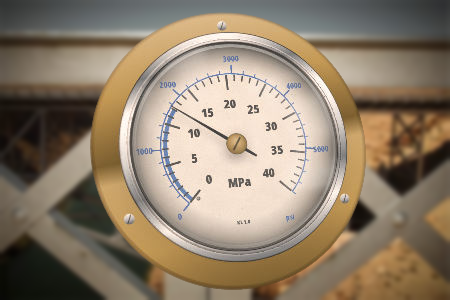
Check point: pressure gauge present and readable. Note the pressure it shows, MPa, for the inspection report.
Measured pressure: 12 MPa
